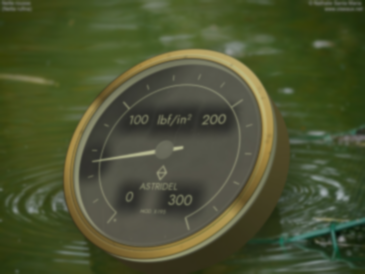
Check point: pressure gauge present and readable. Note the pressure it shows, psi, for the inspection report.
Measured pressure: 50 psi
